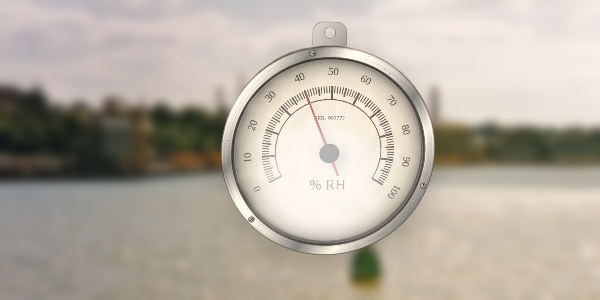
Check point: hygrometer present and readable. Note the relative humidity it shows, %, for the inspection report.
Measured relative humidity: 40 %
